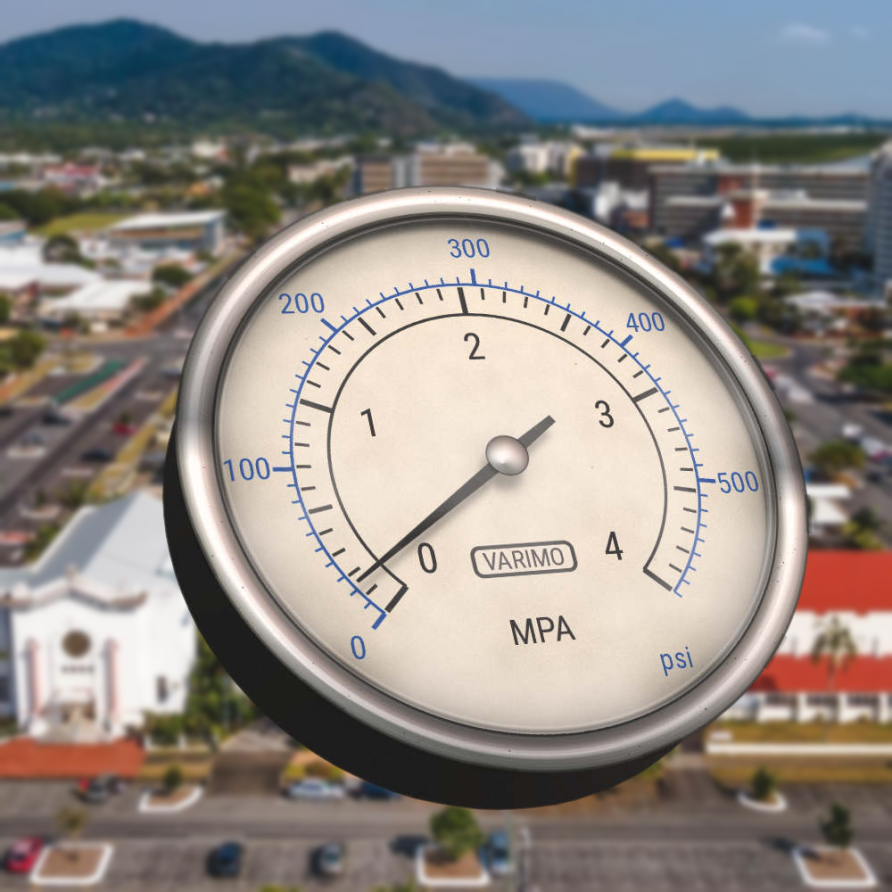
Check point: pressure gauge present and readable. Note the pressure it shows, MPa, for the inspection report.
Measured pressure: 0.15 MPa
